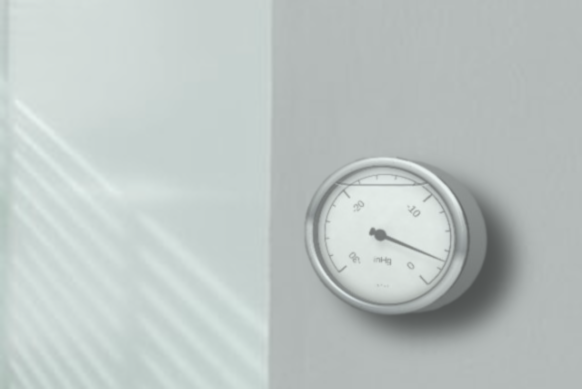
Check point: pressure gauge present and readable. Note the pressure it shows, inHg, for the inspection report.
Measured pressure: -3 inHg
